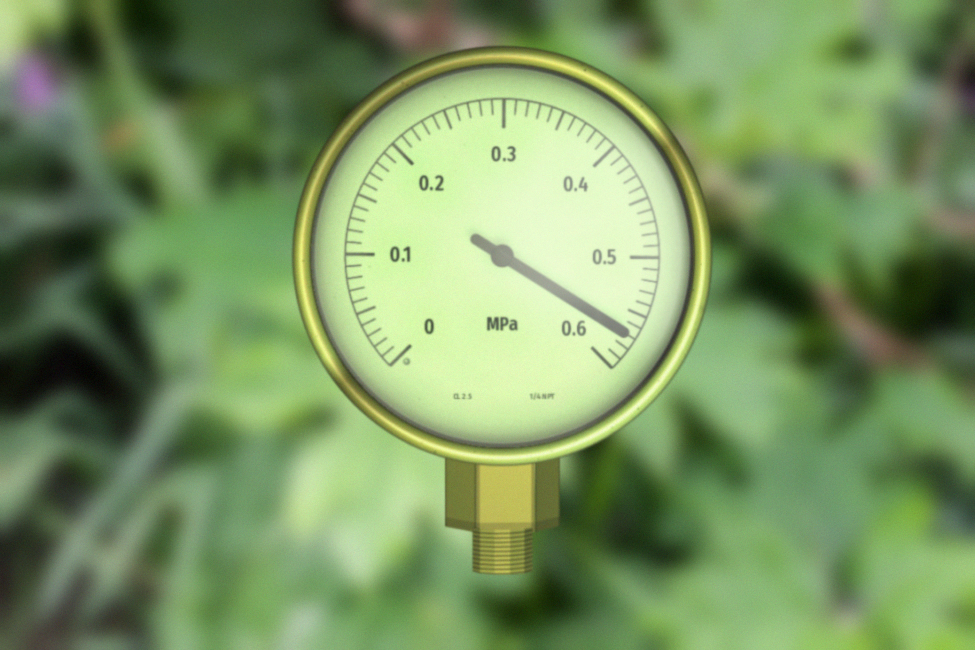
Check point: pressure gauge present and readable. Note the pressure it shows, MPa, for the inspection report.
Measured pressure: 0.57 MPa
